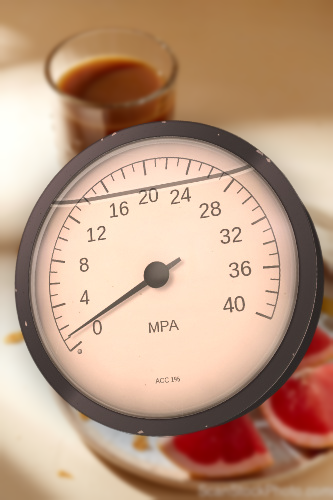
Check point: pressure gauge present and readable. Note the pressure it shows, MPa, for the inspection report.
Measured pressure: 1 MPa
